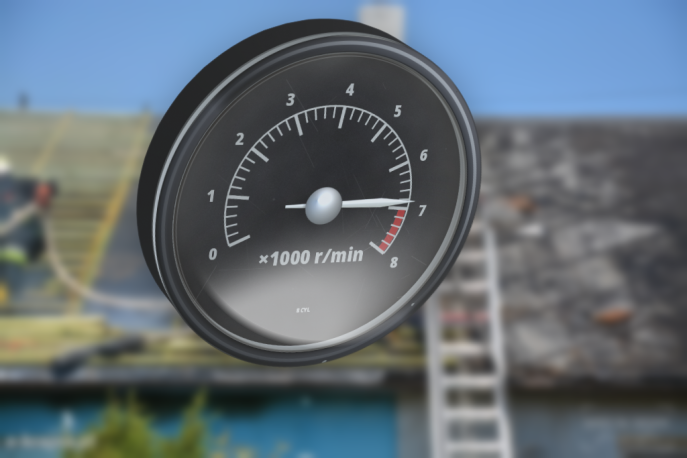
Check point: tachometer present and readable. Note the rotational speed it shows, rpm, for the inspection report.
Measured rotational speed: 6800 rpm
